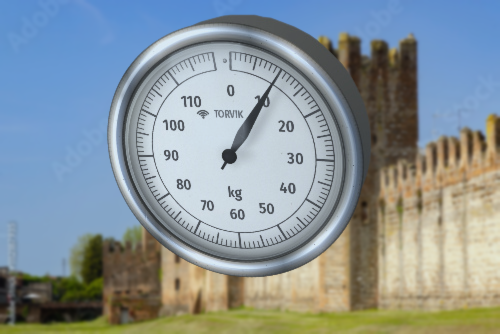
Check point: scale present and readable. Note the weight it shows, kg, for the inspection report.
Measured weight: 10 kg
